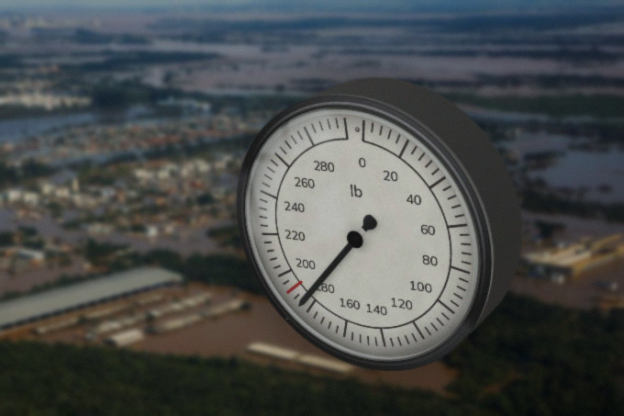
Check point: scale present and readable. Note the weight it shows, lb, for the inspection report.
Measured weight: 184 lb
